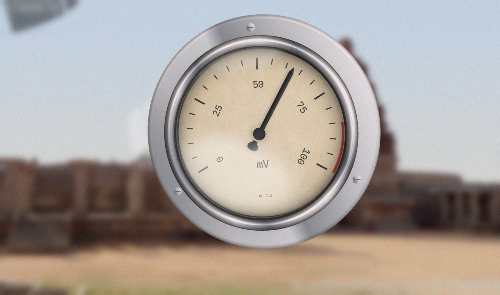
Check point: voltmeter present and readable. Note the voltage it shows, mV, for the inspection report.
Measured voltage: 62.5 mV
